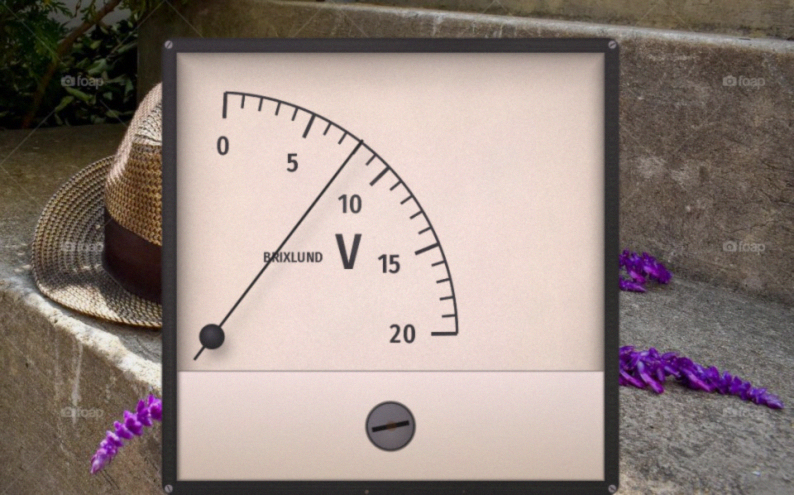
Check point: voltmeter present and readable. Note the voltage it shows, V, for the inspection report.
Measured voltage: 8 V
